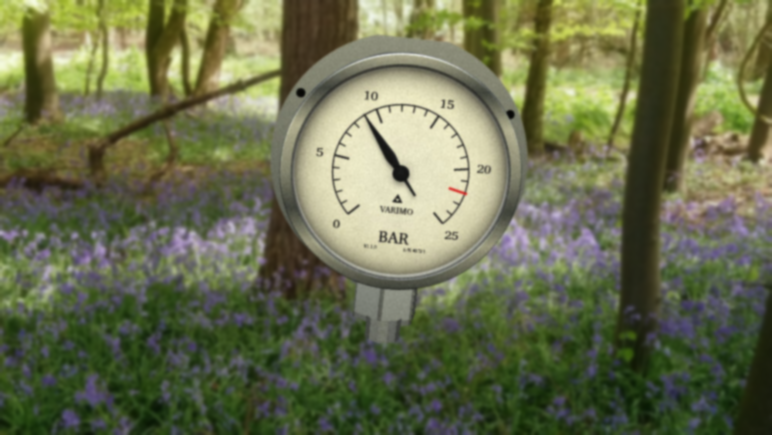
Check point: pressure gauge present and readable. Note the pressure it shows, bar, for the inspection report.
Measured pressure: 9 bar
